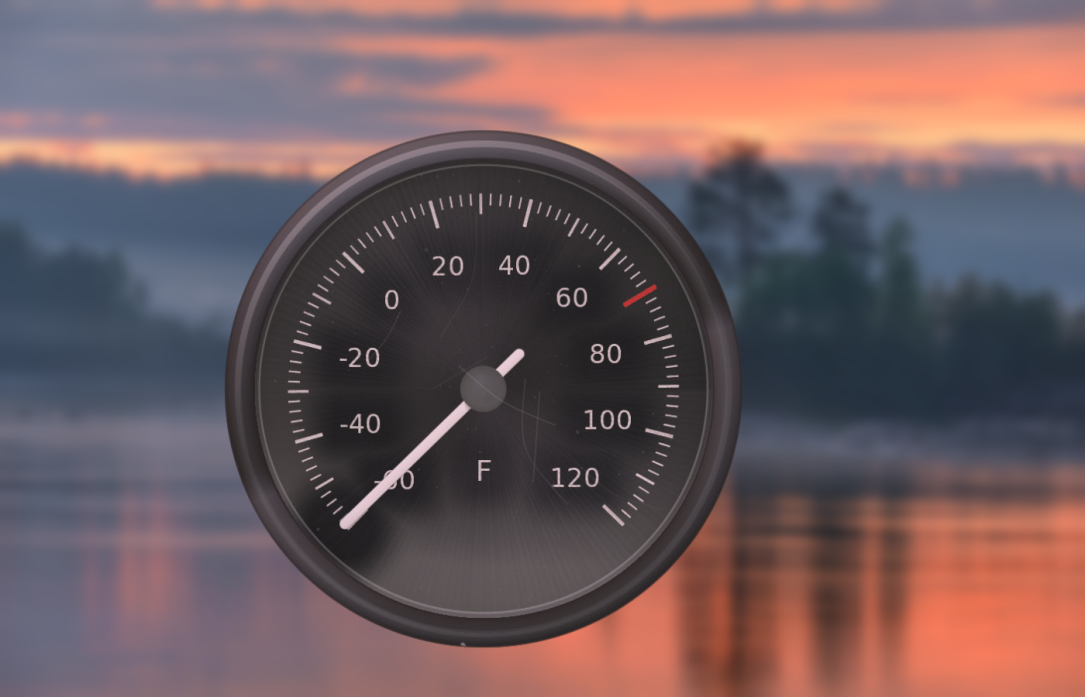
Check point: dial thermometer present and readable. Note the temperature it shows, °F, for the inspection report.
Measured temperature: -59 °F
